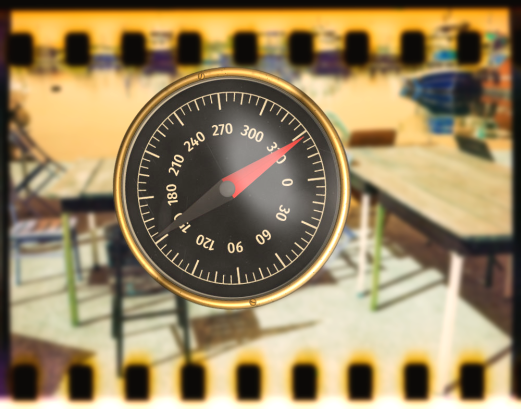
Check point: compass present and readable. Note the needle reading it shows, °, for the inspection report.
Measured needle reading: 332.5 °
